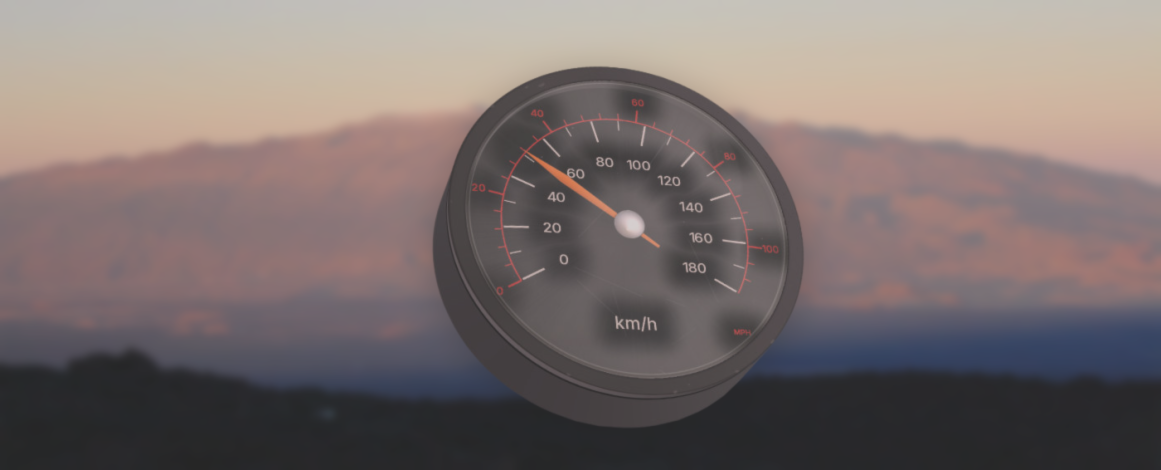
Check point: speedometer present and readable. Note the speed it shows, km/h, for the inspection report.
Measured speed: 50 km/h
